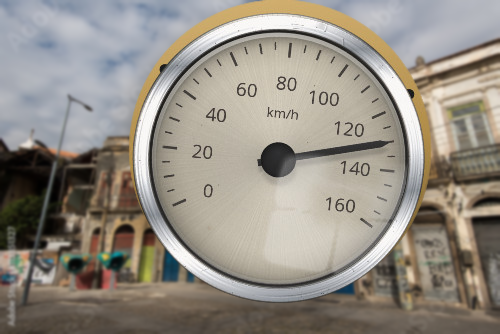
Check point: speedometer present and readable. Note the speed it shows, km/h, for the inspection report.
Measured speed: 130 km/h
